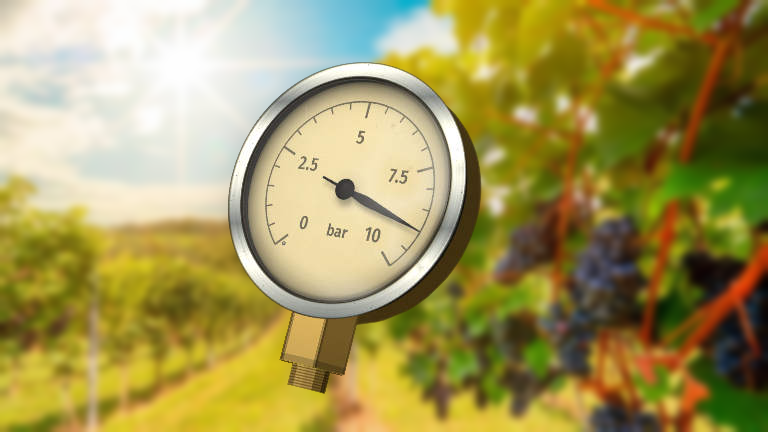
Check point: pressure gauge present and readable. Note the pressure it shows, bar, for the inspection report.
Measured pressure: 9 bar
